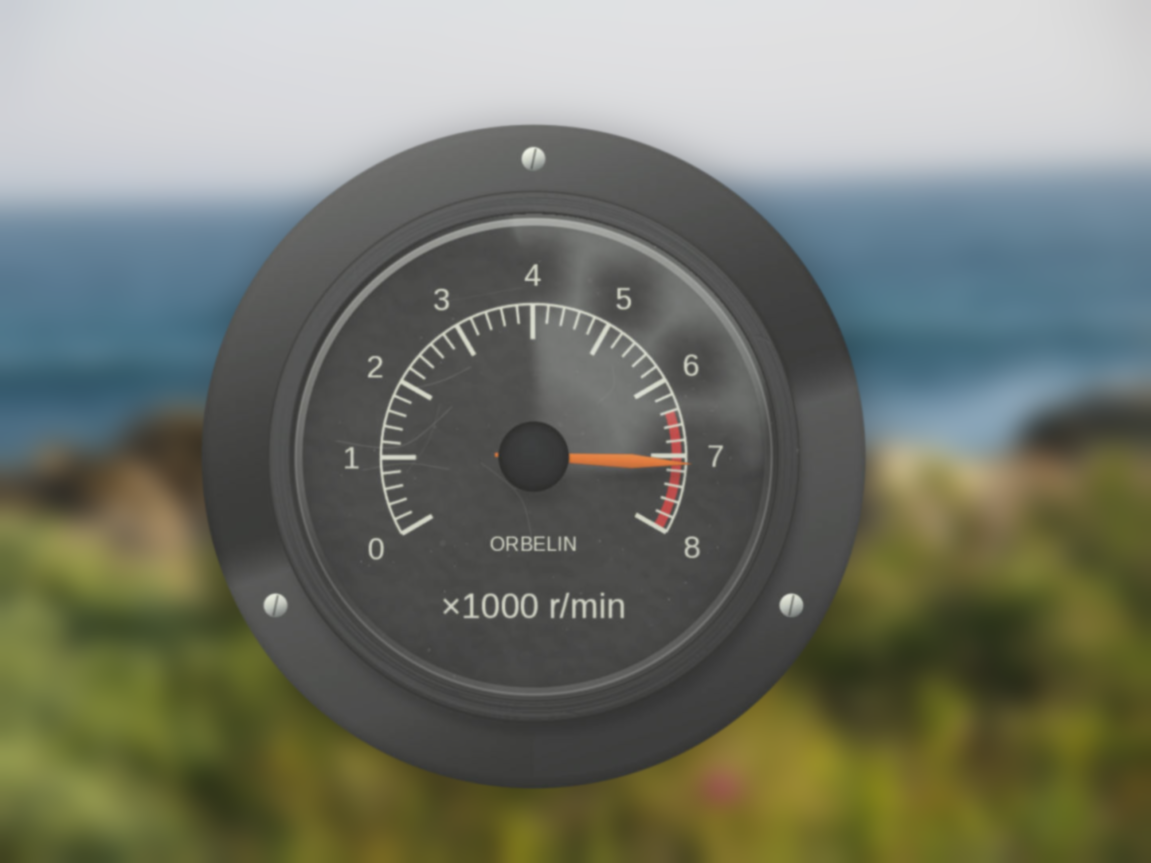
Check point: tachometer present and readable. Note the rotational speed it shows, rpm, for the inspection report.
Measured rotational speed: 7100 rpm
